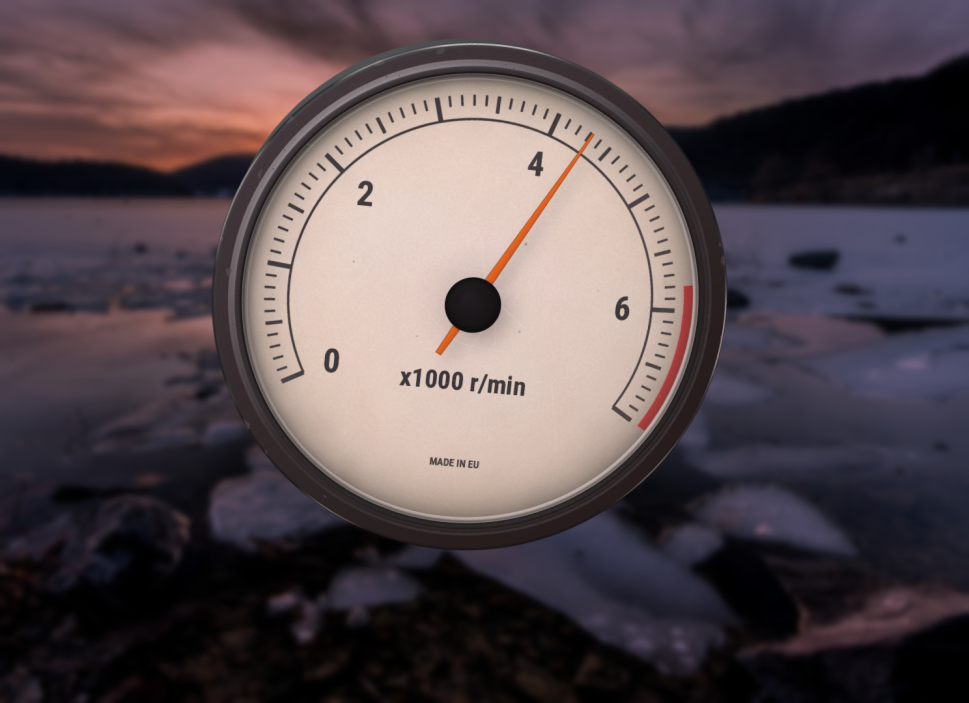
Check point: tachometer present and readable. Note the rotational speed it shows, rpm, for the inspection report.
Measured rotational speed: 4300 rpm
